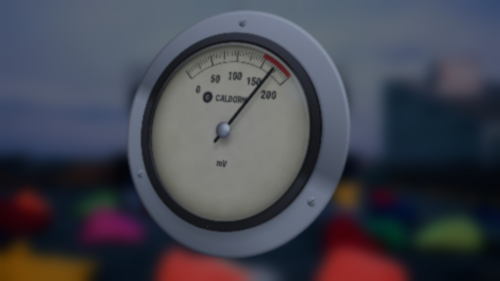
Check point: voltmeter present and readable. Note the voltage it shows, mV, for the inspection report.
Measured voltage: 175 mV
